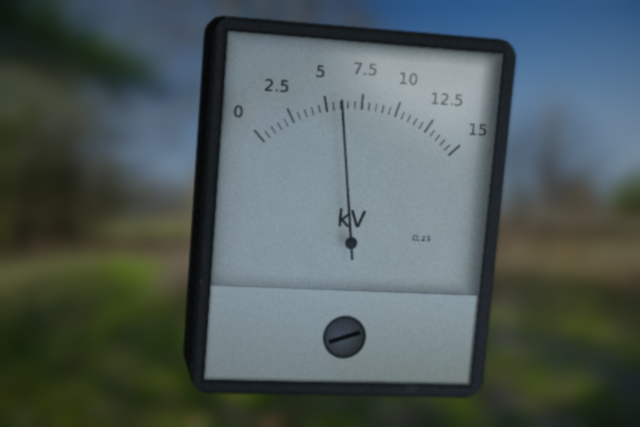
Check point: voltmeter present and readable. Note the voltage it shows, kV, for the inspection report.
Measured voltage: 6 kV
